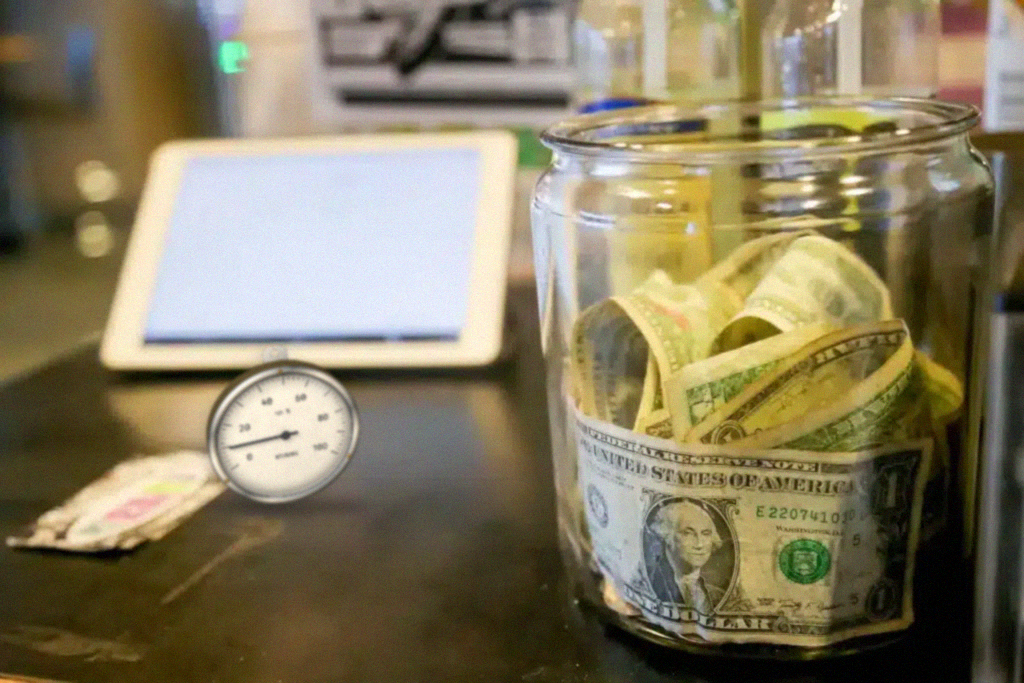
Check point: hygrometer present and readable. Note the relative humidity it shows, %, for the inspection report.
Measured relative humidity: 10 %
